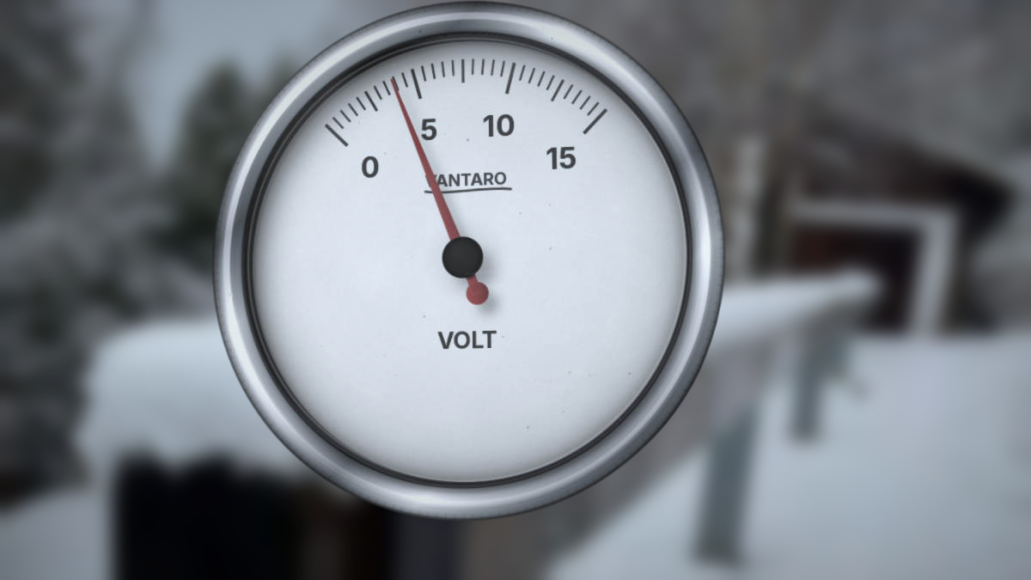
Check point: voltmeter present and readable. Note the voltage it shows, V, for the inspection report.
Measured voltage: 4 V
